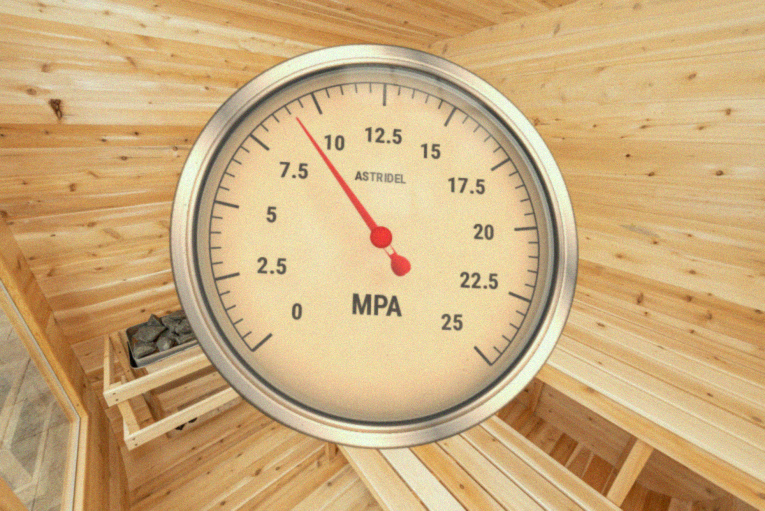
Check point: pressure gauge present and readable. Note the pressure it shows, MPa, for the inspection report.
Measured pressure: 9 MPa
